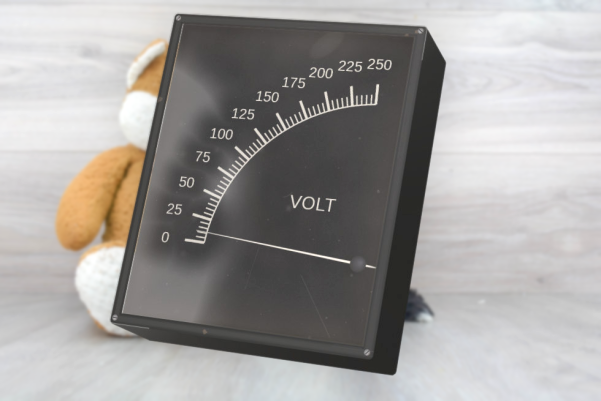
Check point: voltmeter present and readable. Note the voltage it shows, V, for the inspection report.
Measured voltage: 10 V
